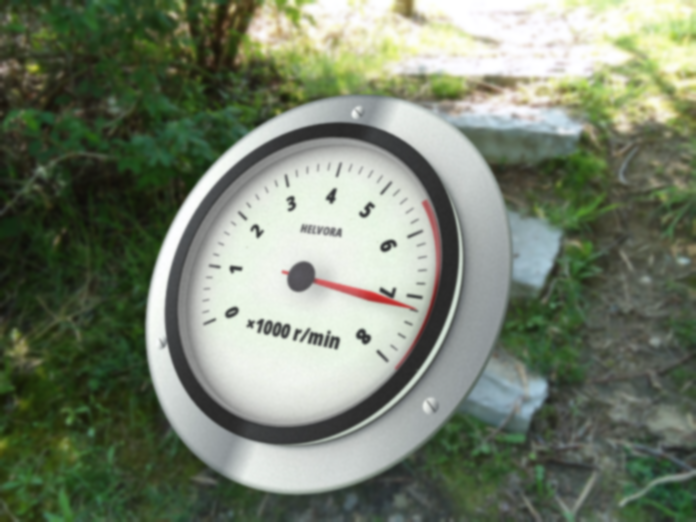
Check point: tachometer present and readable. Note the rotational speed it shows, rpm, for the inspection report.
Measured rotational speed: 7200 rpm
